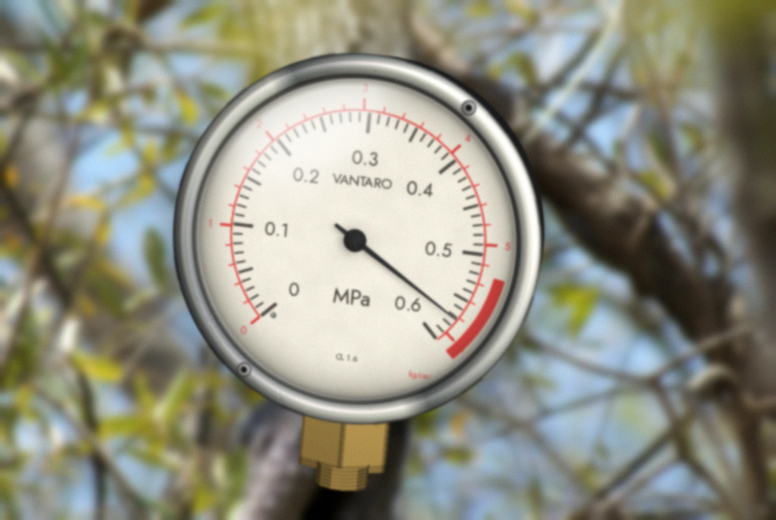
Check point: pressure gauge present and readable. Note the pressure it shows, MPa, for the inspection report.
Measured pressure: 0.57 MPa
